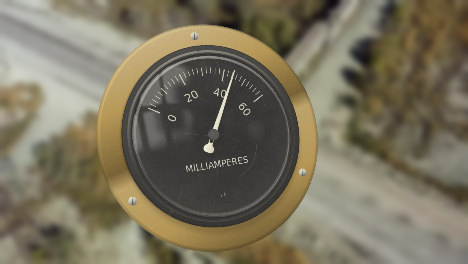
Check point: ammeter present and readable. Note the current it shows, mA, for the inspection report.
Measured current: 44 mA
